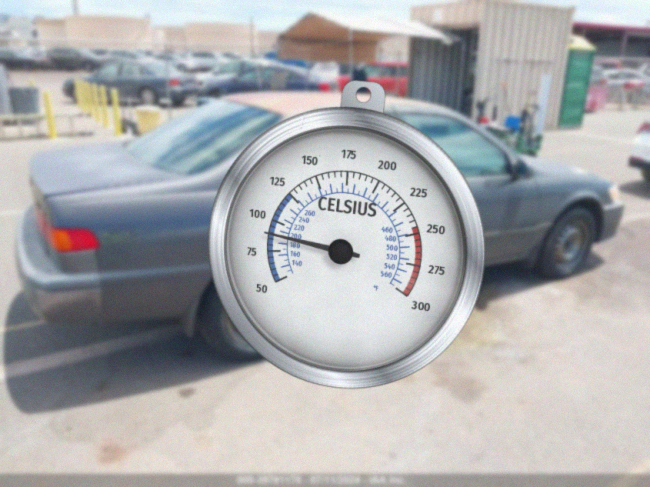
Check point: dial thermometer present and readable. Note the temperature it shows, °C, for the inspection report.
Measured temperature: 90 °C
